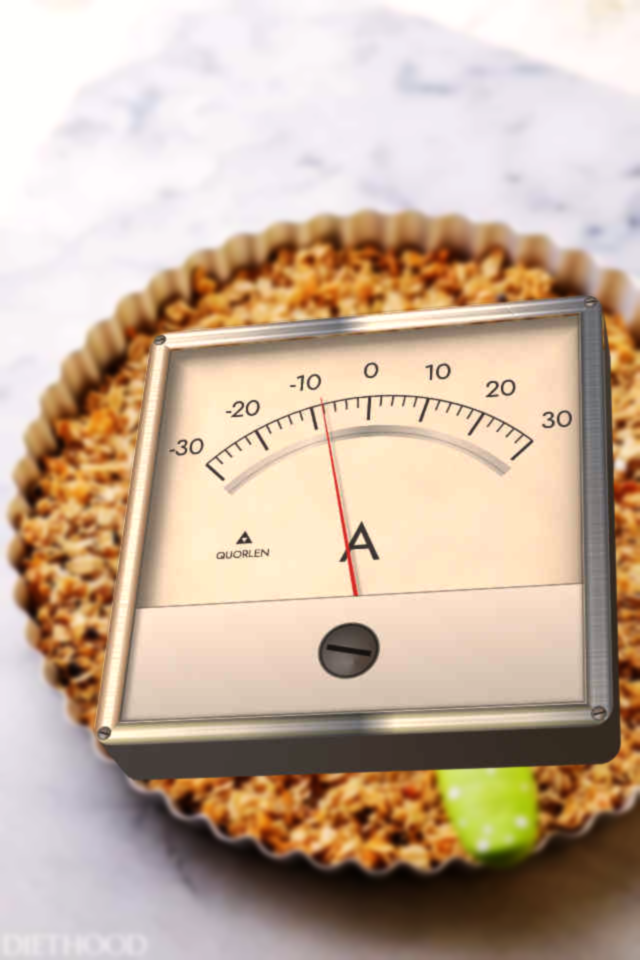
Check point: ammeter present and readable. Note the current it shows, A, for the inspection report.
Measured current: -8 A
